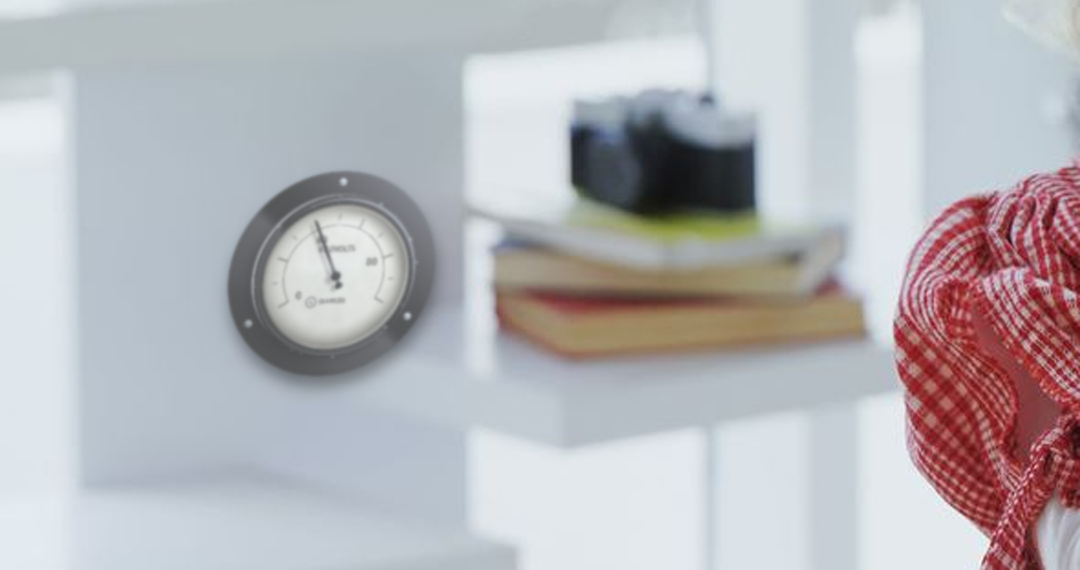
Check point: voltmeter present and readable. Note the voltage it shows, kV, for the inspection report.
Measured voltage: 40 kV
